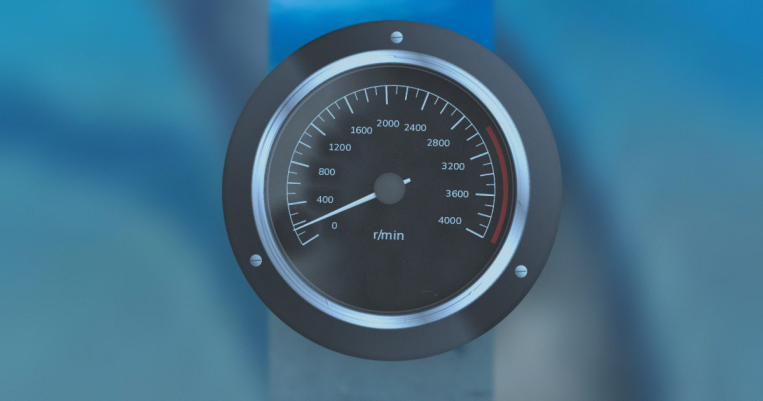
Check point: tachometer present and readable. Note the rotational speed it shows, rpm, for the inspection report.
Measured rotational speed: 150 rpm
